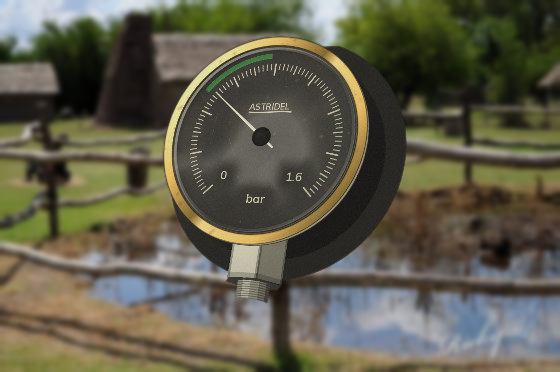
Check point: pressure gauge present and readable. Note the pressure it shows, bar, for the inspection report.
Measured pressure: 0.5 bar
